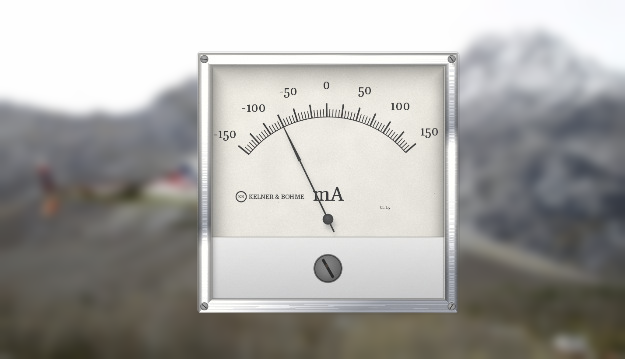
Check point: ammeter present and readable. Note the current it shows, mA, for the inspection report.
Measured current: -75 mA
